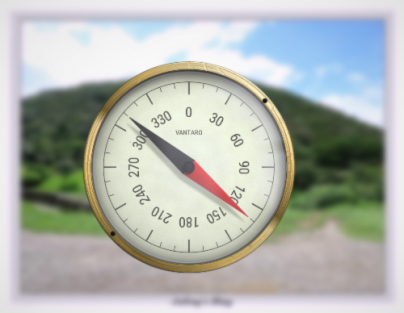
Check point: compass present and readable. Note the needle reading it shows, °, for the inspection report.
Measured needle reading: 130 °
